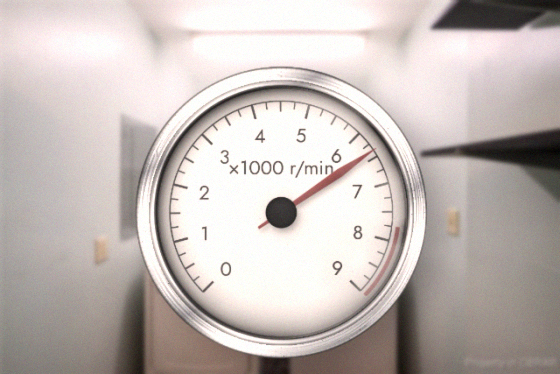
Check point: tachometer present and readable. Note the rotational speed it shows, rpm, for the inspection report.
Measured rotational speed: 6375 rpm
